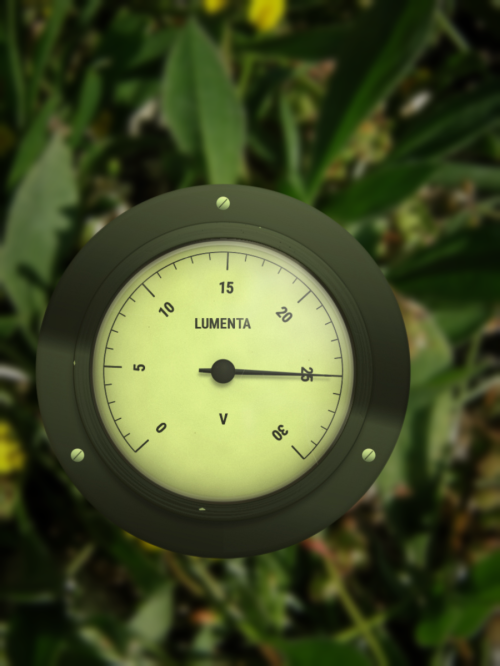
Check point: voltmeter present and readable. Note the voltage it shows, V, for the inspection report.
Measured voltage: 25 V
